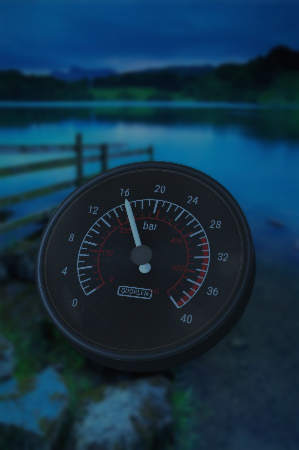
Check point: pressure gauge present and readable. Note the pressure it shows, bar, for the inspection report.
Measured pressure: 16 bar
